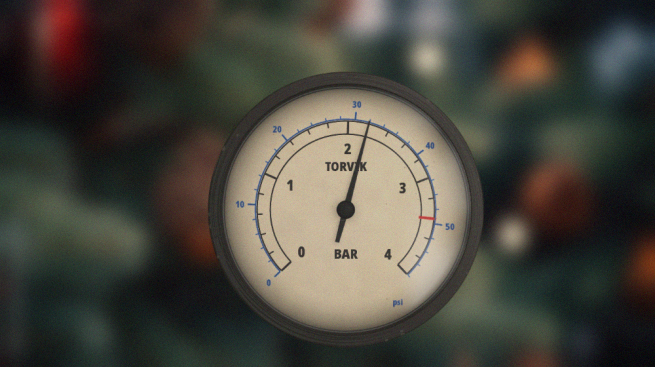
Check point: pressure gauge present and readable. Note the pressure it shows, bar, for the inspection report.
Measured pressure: 2.2 bar
